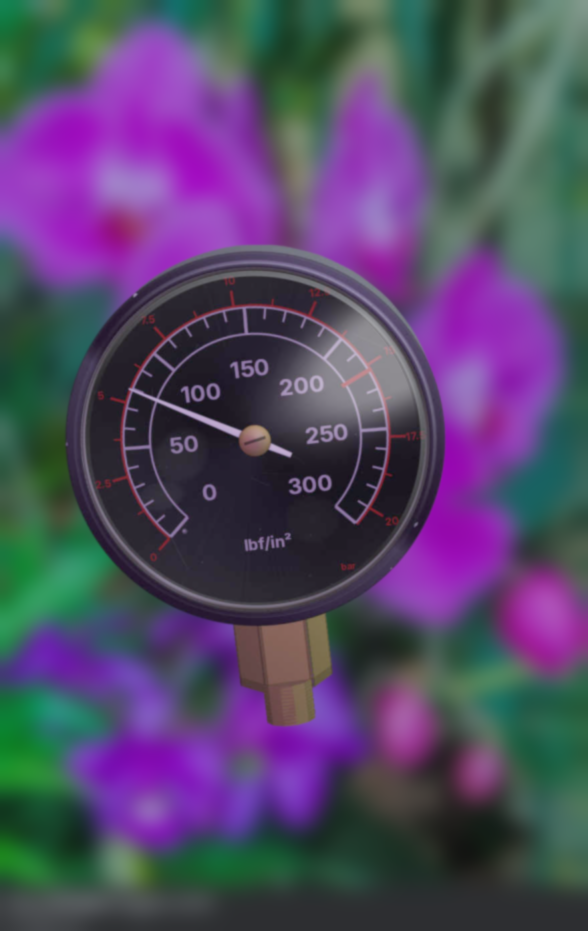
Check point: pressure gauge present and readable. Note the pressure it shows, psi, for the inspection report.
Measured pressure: 80 psi
